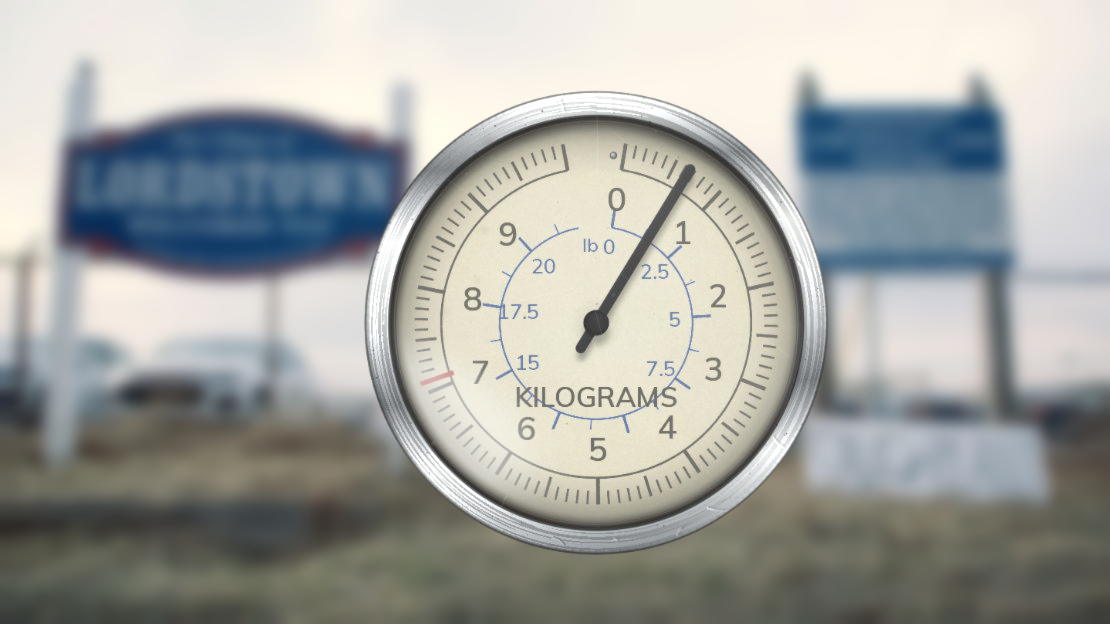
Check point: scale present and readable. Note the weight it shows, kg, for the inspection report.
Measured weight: 0.65 kg
